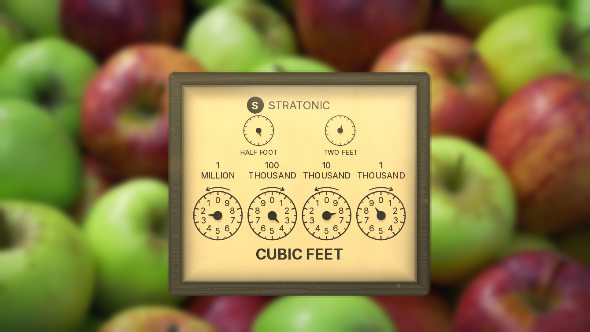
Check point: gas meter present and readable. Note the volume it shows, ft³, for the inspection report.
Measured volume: 237900 ft³
